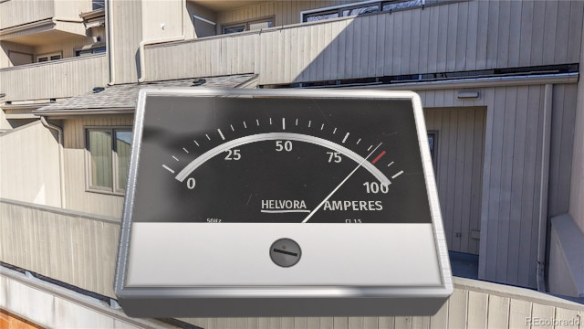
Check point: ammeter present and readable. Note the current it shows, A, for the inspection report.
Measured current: 87.5 A
